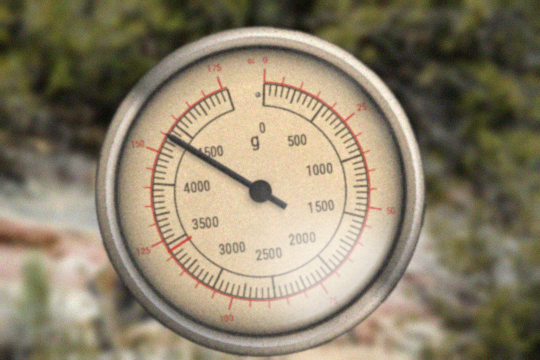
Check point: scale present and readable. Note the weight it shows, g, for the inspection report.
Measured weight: 4400 g
